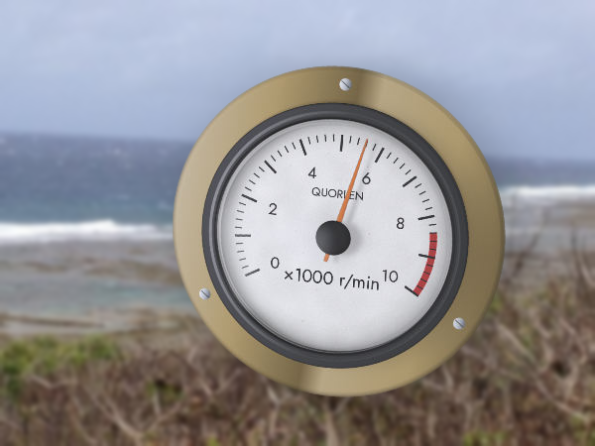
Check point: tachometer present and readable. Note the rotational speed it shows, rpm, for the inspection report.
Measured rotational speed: 5600 rpm
